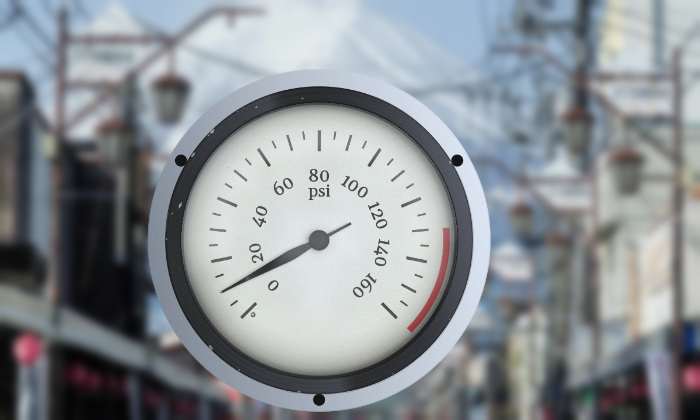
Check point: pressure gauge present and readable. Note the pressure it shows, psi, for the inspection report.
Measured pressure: 10 psi
